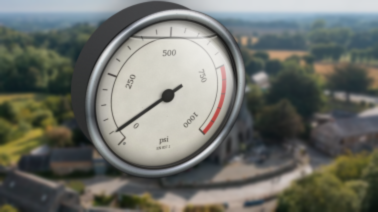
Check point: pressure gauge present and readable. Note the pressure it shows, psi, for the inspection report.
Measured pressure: 50 psi
